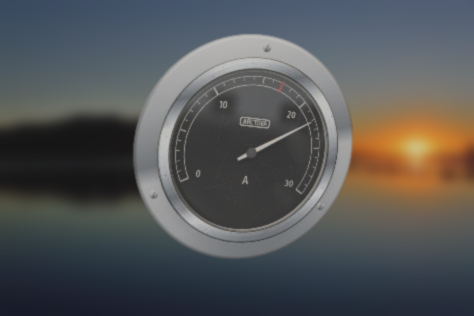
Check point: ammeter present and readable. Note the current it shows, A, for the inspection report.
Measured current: 22 A
